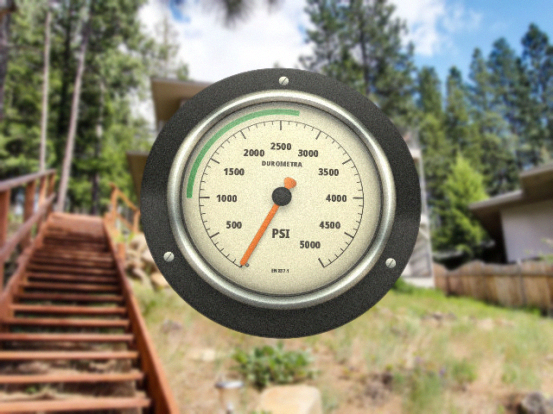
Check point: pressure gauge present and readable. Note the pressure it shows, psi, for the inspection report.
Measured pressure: 0 psi
